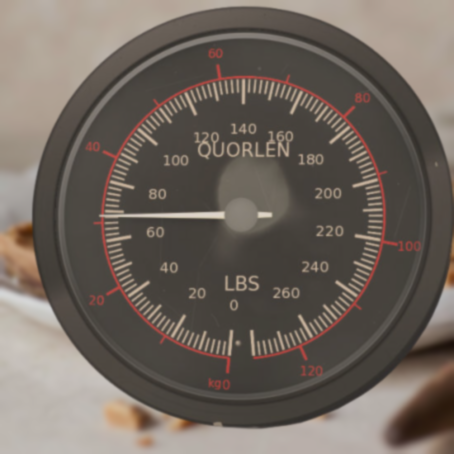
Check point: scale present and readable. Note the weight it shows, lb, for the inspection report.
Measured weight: 68 lb
